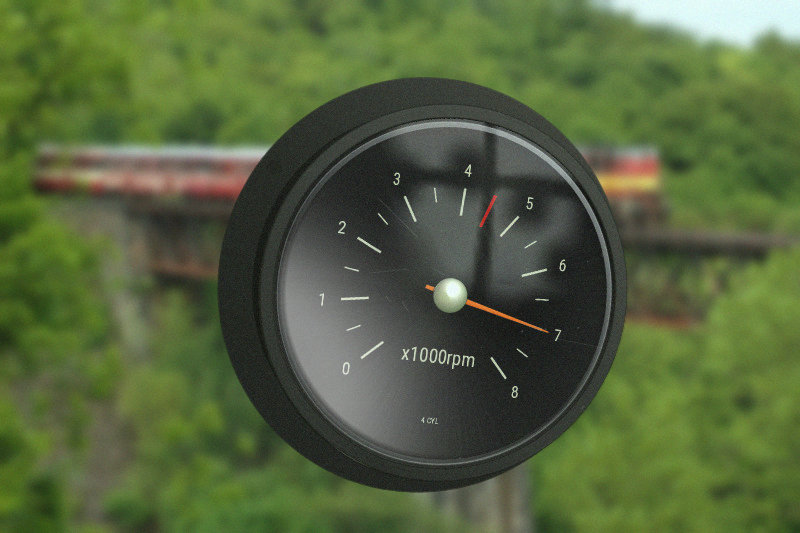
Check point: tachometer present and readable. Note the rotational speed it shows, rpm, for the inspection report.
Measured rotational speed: 7000 rpm
